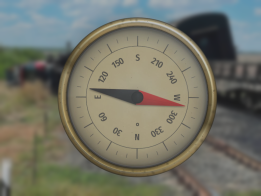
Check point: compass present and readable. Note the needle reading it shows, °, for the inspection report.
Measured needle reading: 280 °
